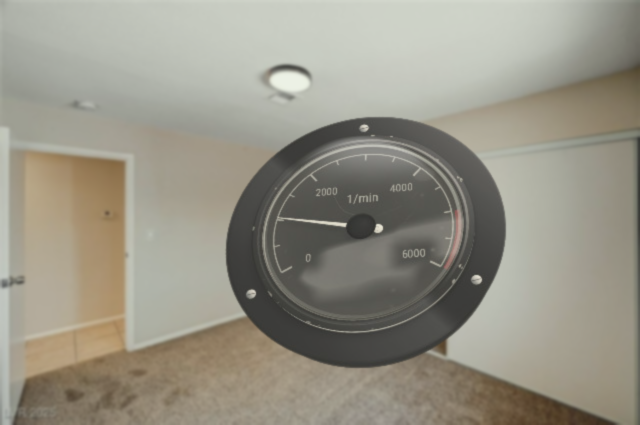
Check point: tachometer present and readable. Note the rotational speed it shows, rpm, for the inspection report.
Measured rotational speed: 1000 rpm
